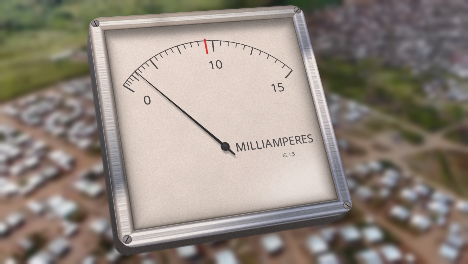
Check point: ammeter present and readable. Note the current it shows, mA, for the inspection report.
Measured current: 3 mA
